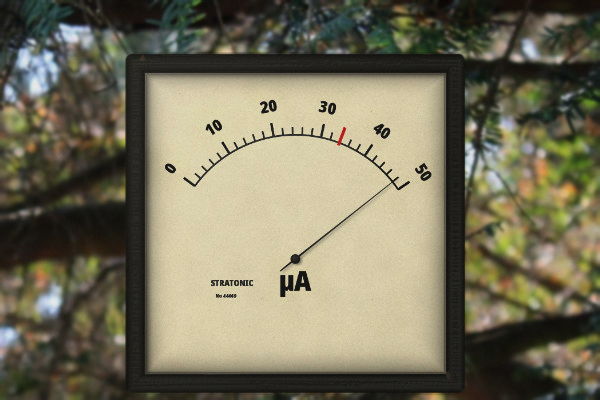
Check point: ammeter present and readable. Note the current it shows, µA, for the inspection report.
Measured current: 48 µA
